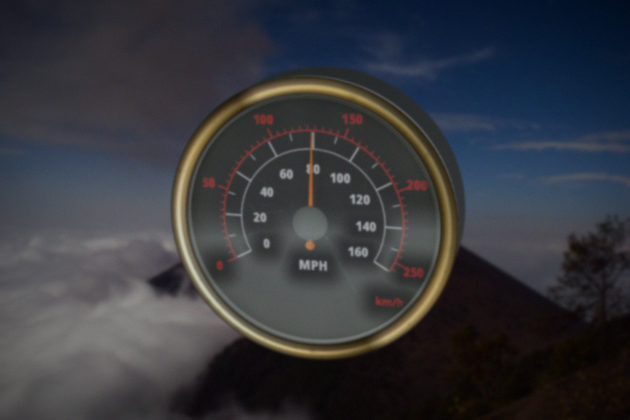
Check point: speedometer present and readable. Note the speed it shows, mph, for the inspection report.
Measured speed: 80 mph
